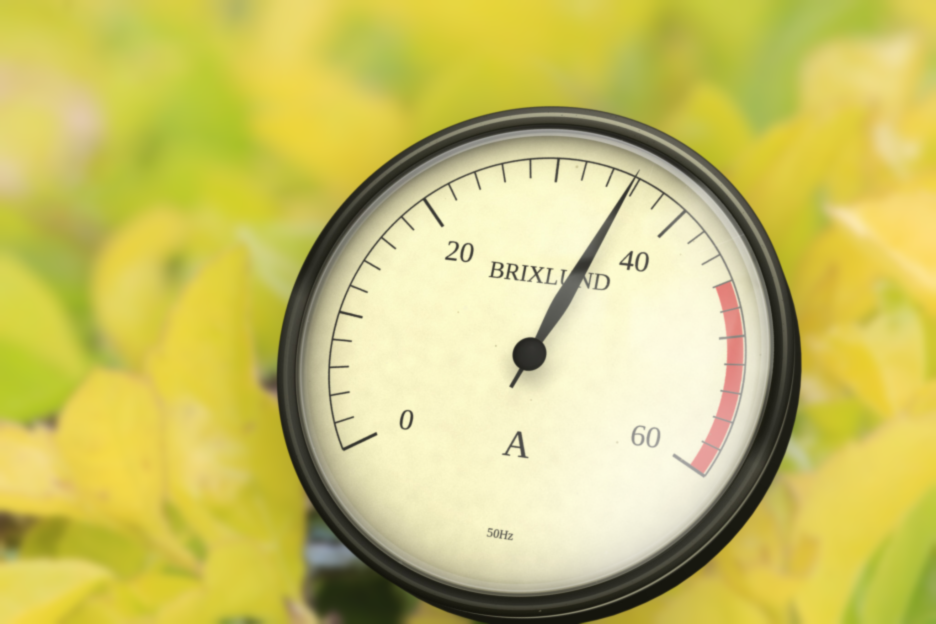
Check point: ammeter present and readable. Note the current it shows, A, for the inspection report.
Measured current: 36 A
